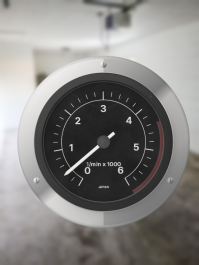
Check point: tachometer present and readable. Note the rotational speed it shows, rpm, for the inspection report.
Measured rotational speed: 400 rpm
